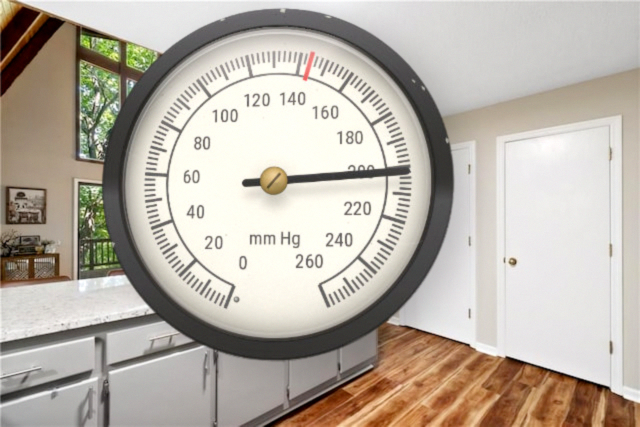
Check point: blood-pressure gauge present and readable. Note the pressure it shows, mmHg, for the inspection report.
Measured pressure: 202 mmHg
